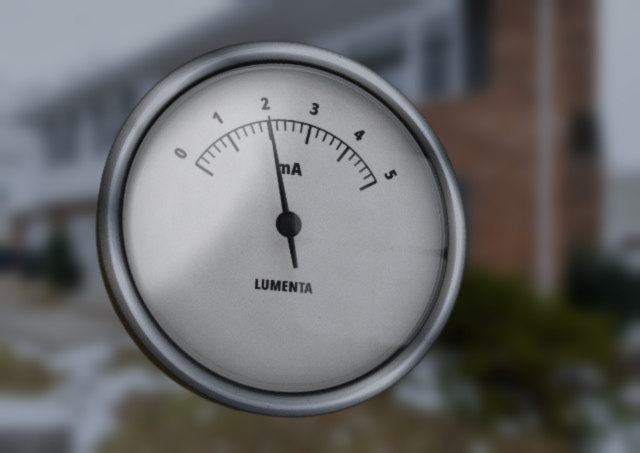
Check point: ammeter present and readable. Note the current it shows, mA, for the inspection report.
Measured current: 2 mA
